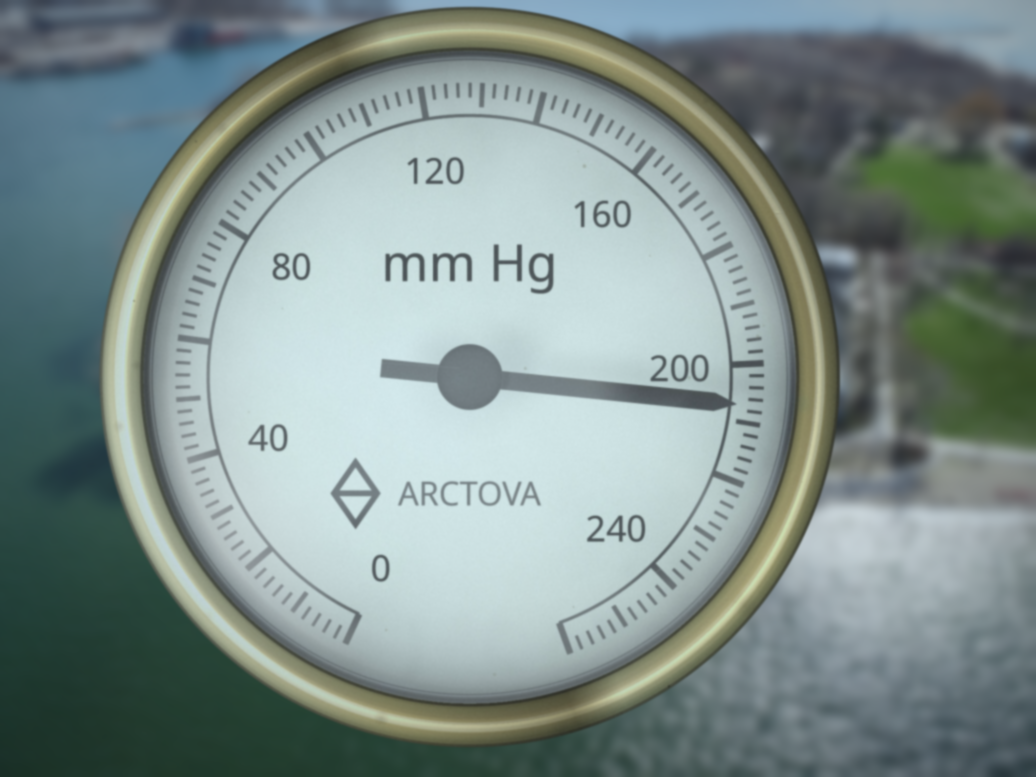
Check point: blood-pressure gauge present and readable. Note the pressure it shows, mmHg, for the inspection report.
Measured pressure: 207 mmHg
